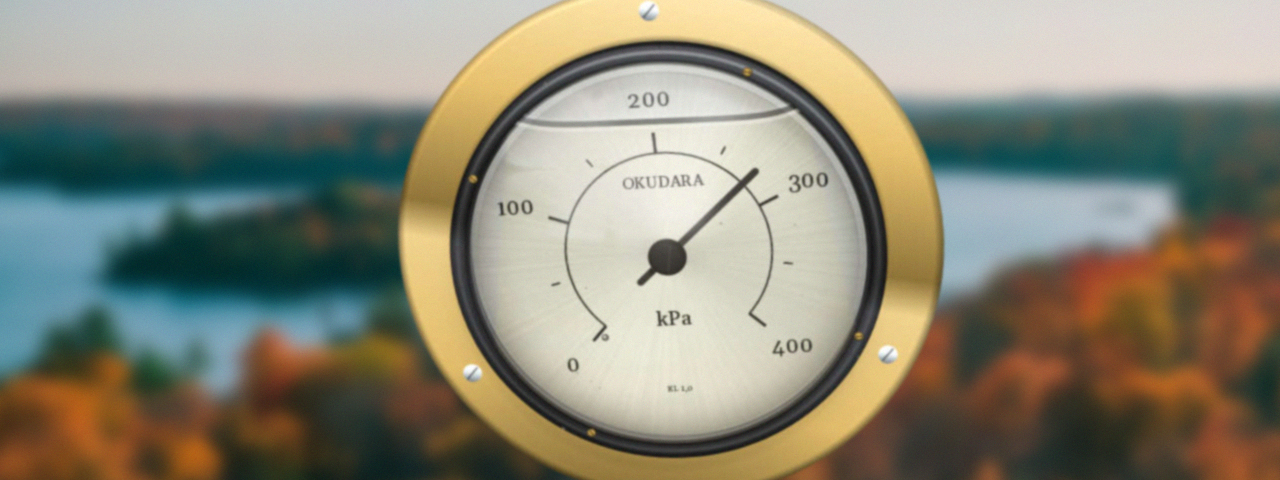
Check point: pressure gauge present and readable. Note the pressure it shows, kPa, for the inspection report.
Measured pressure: 275 kPa
